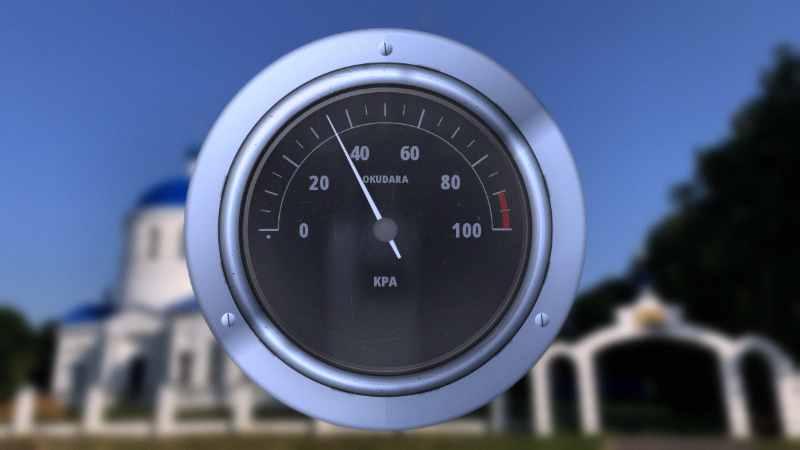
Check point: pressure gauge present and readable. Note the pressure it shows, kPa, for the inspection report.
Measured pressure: 35 kPa
